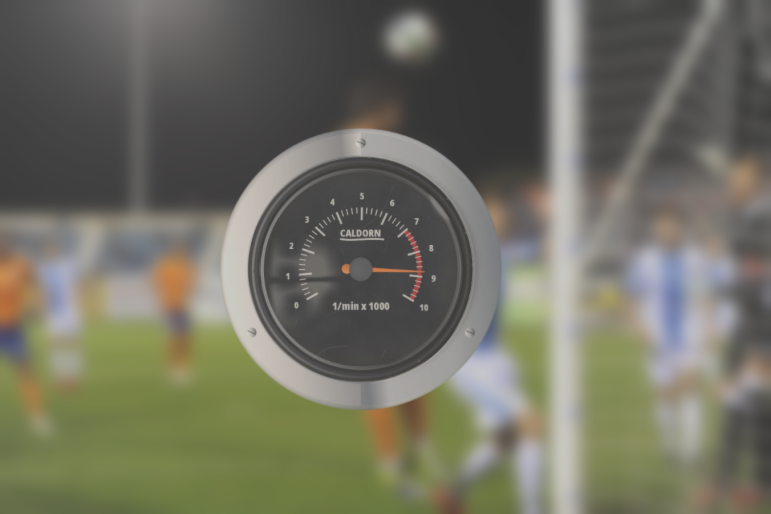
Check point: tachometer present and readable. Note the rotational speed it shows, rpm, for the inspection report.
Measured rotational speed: 8800 rpm
